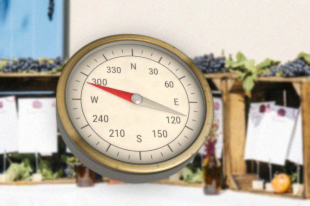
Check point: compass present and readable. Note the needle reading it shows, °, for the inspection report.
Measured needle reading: 290 °
